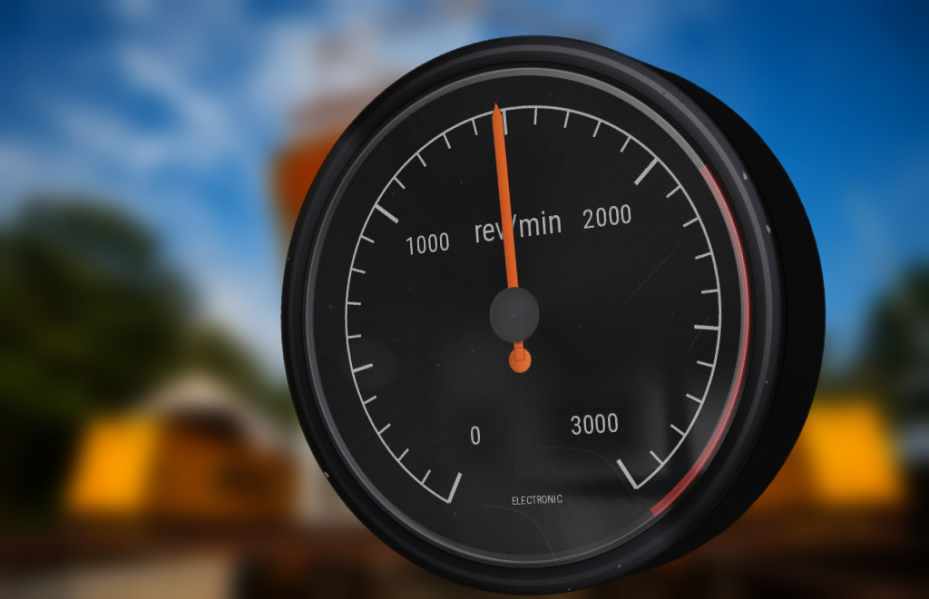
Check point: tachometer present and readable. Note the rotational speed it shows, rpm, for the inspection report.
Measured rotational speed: 1500 rpm
